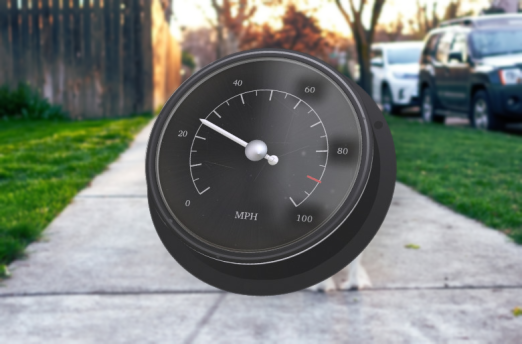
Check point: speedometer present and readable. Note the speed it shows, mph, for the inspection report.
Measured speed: 25 mph
